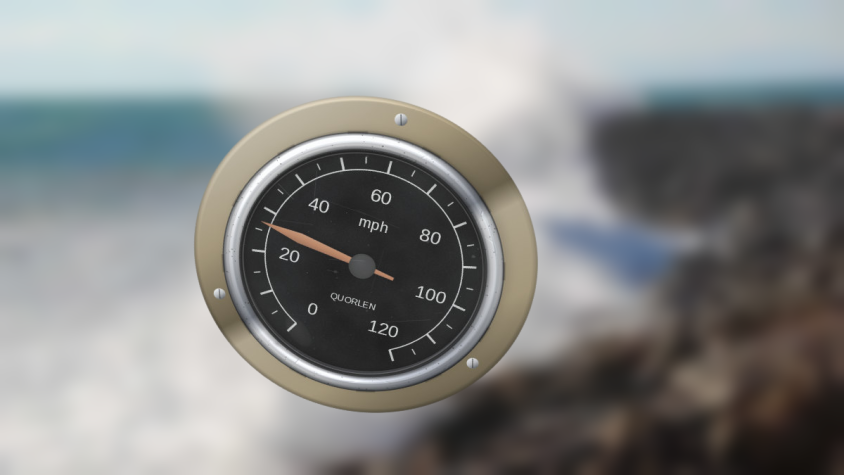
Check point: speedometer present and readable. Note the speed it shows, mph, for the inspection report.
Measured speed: 27.5 mph
